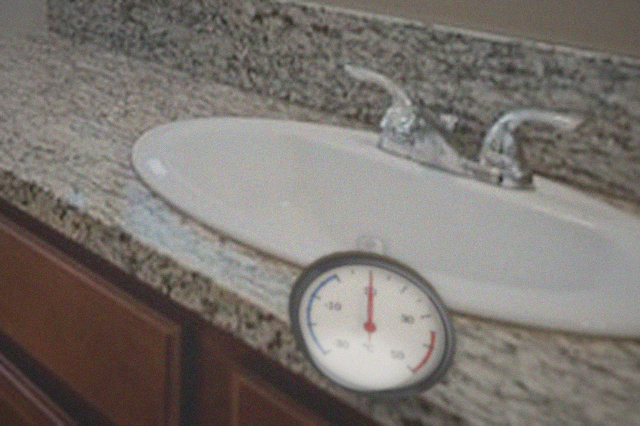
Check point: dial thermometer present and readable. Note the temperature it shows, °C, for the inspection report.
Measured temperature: 10 °C
